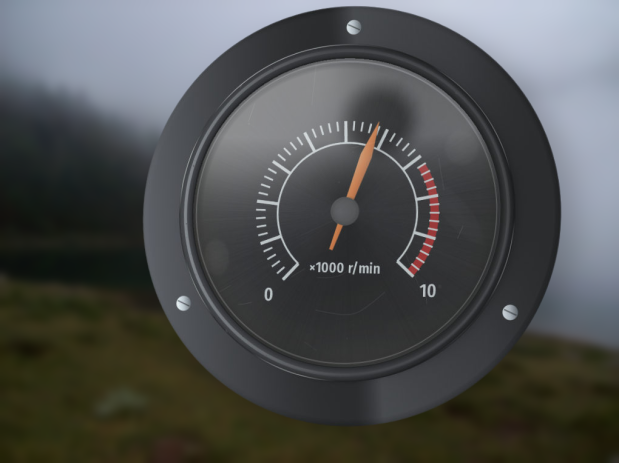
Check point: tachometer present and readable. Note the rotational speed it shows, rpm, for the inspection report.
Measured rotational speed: 5800 rpm
